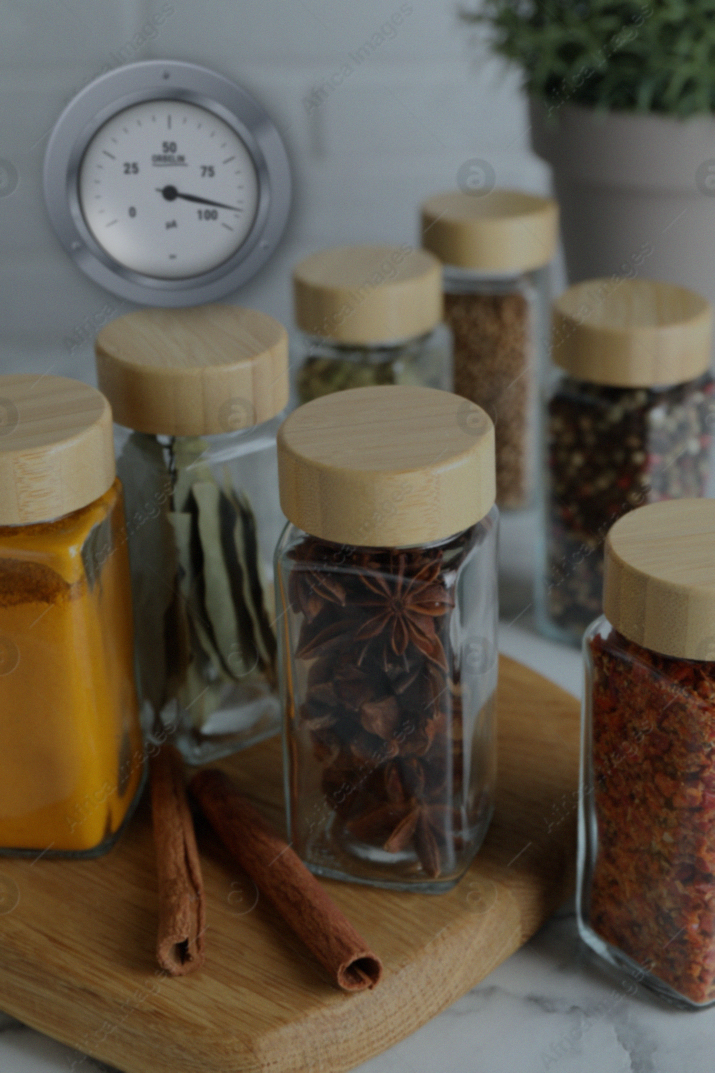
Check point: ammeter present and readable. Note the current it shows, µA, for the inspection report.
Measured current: 92.5 µA
